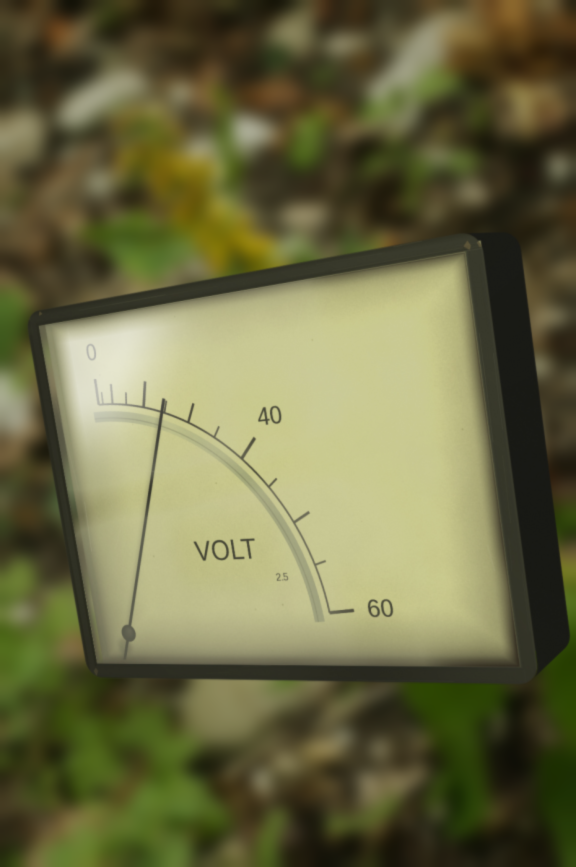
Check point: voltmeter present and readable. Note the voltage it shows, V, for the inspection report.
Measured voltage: 25 V
